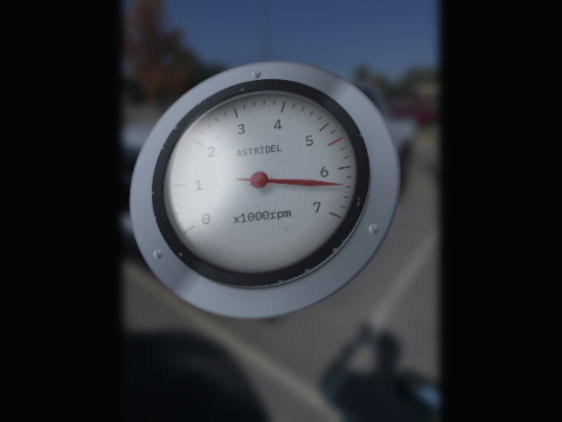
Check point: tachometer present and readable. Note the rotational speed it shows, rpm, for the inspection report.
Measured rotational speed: 6400 rpm
